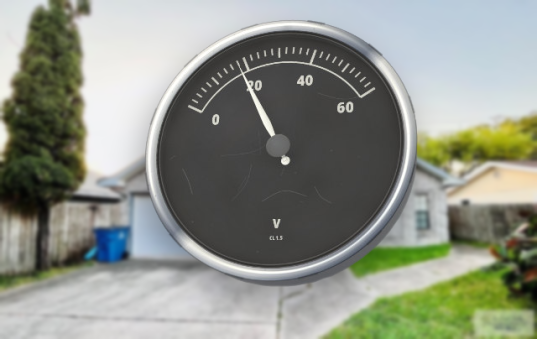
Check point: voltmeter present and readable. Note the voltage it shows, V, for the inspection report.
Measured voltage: 18 V
